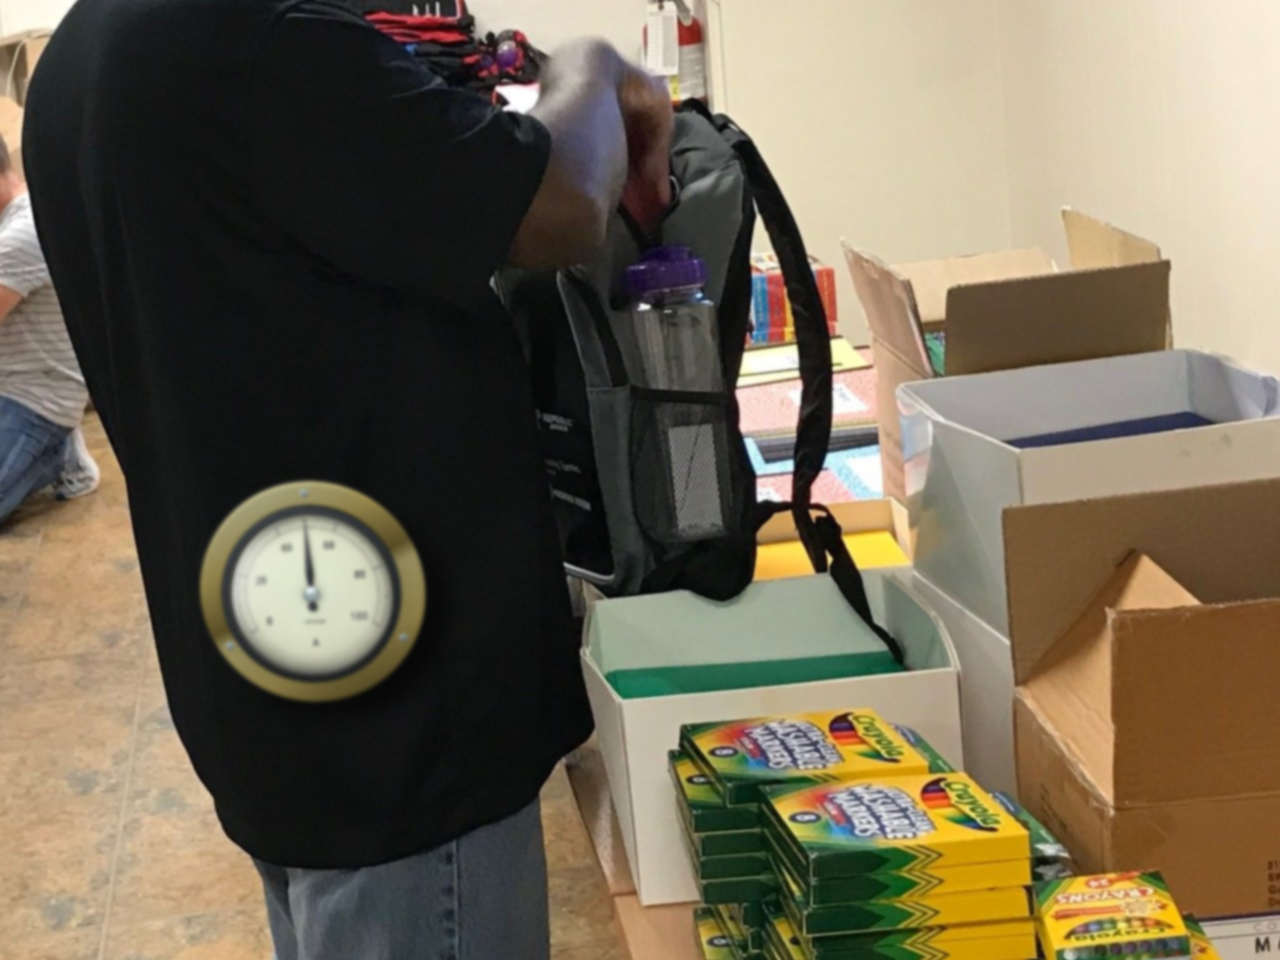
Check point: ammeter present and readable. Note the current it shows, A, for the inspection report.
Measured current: 50 A
